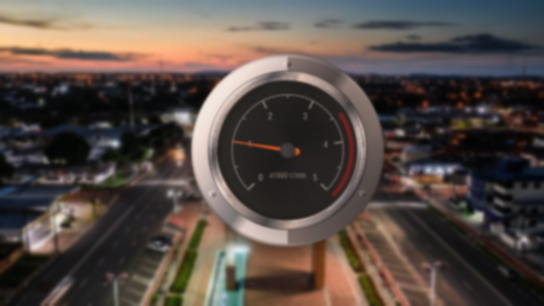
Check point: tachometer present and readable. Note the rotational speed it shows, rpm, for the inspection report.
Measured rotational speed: 1000 rpm
